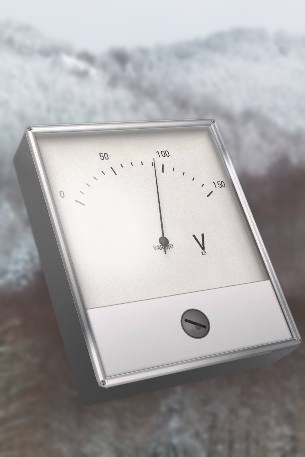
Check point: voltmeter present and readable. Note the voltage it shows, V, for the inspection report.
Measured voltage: 90 V
